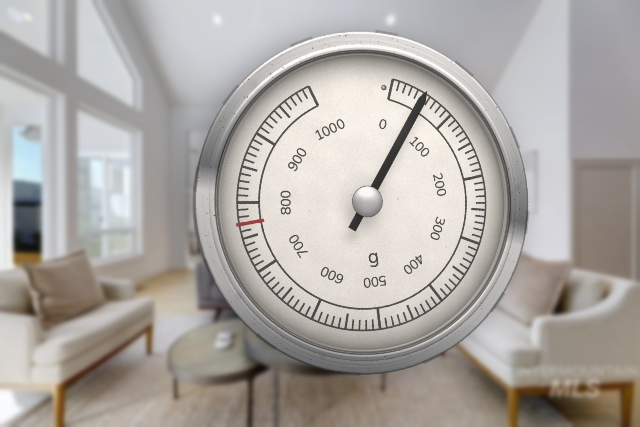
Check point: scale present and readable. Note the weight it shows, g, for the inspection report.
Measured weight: 50 g
